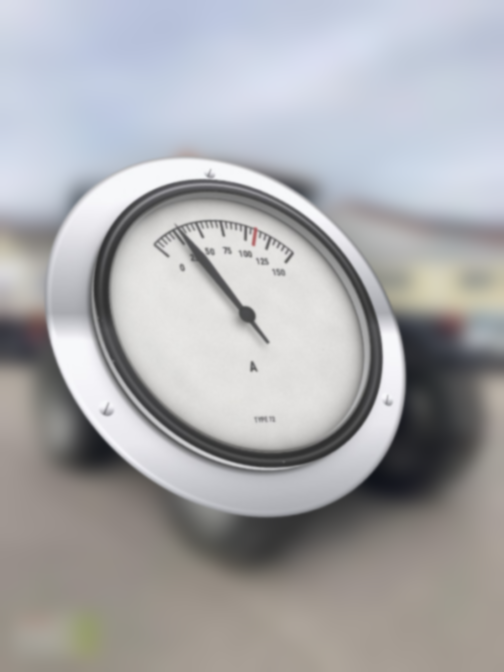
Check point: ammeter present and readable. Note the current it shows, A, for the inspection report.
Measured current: 25 A
